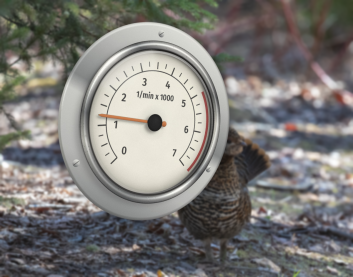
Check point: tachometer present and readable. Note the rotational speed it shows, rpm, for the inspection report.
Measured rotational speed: 1250 rpm
